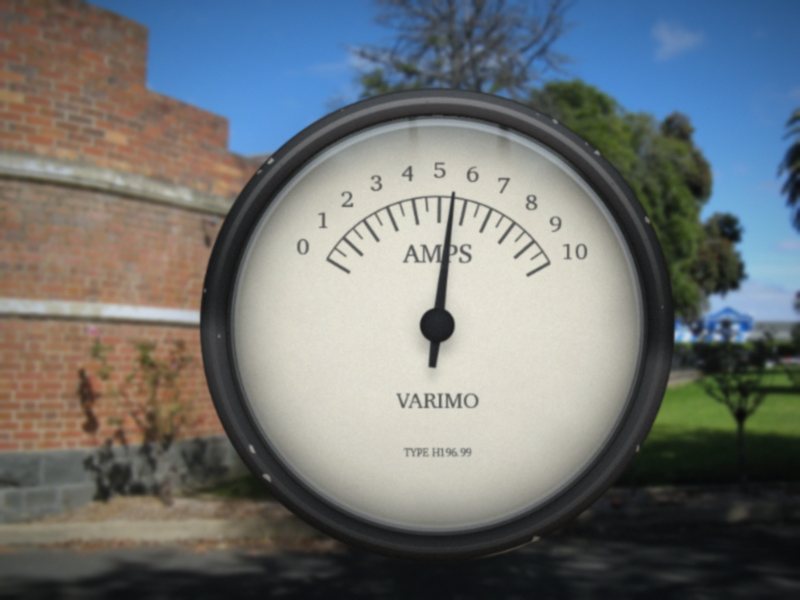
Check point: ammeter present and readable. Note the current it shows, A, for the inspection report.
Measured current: 5.5 A
